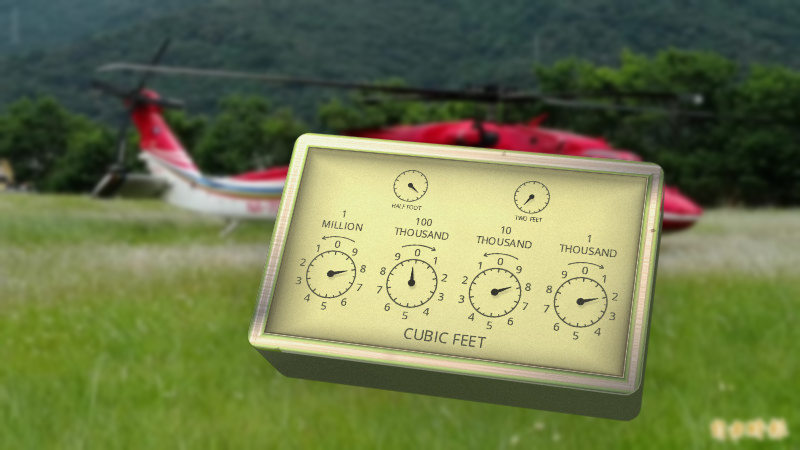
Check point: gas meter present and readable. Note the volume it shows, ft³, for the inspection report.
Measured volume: 798200 ft³
